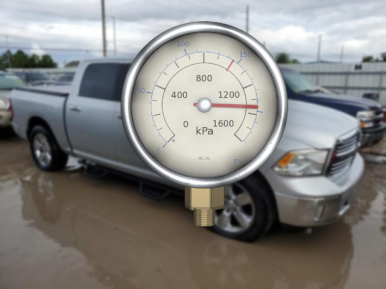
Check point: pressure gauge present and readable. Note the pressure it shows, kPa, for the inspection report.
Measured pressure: 1350 kPa
